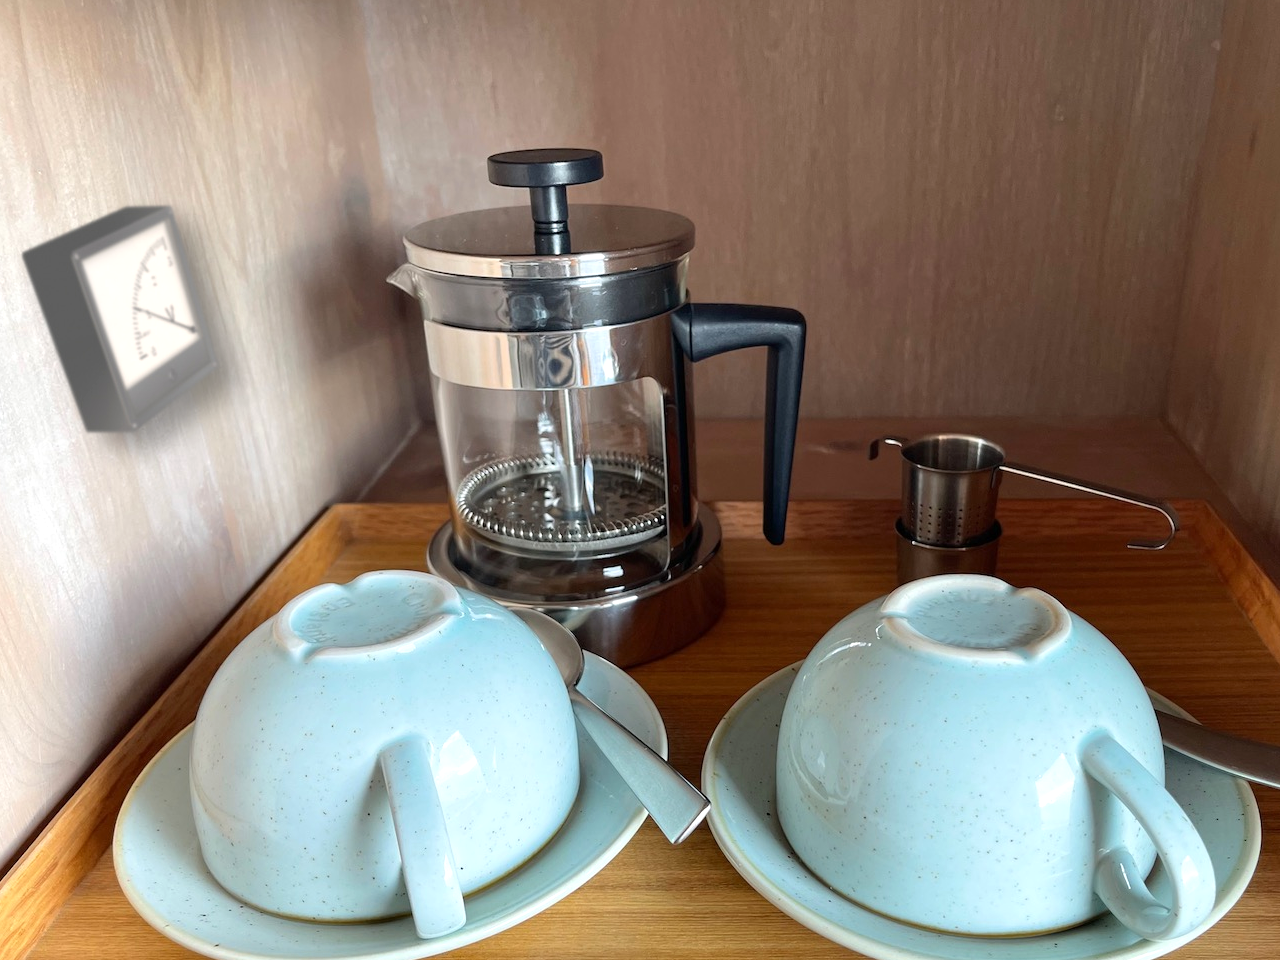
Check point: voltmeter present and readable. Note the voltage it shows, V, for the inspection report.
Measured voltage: 1 V
